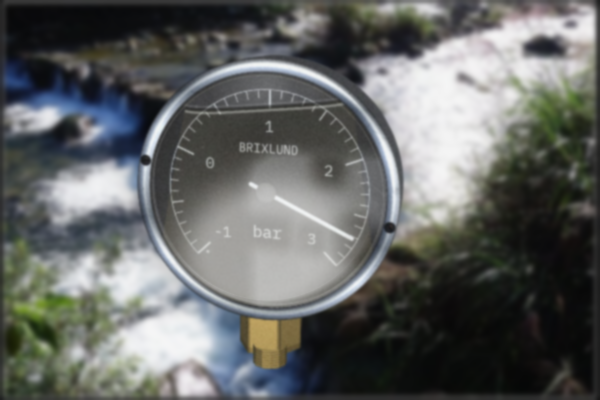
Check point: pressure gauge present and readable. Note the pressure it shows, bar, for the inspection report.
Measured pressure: 2.7 bar
